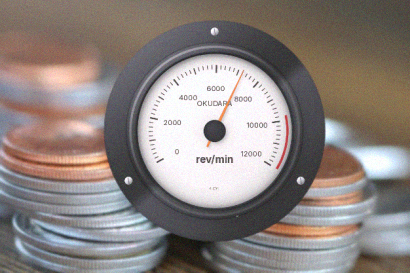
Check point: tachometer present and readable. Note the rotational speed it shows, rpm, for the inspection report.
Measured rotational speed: 7200 rpm
